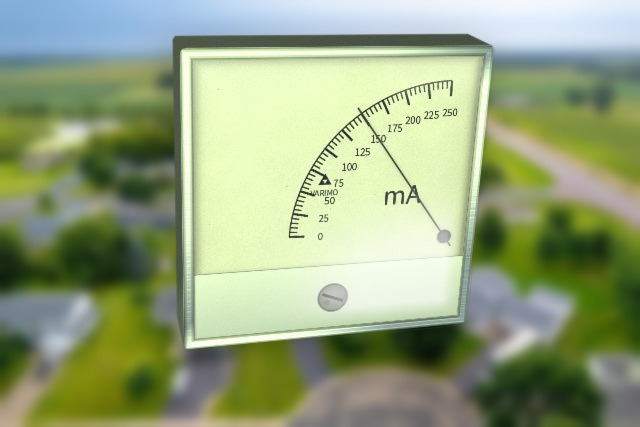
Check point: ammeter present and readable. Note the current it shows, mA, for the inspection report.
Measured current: 150 mA
